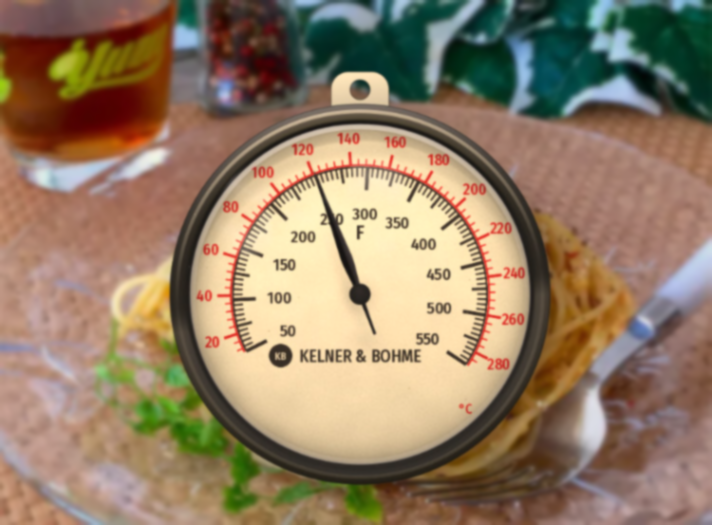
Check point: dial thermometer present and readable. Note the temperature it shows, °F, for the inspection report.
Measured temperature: 250 °F
